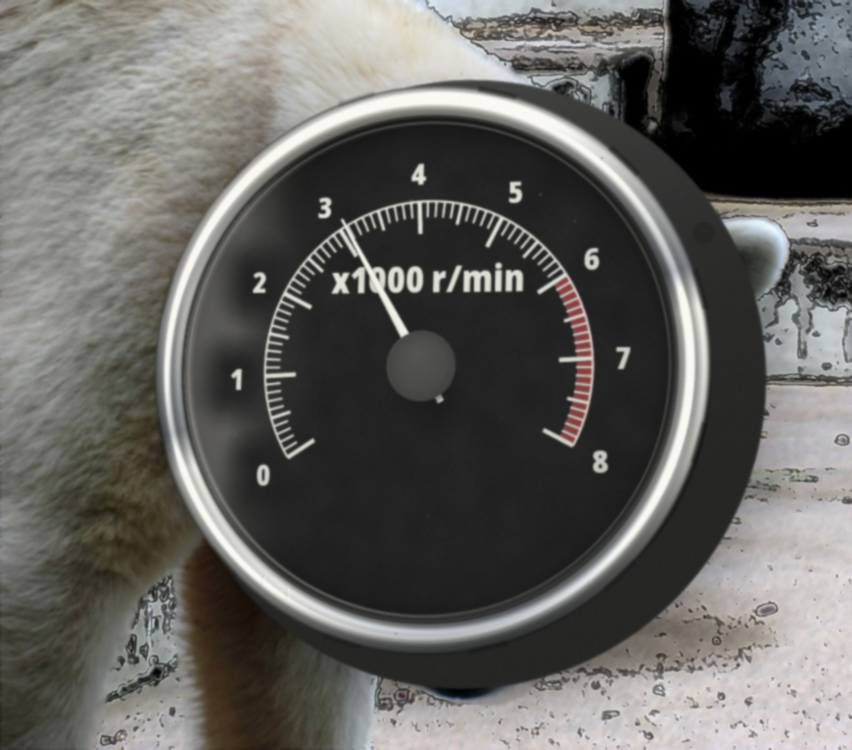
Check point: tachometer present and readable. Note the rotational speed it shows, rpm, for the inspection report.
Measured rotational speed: 3100 rpm
